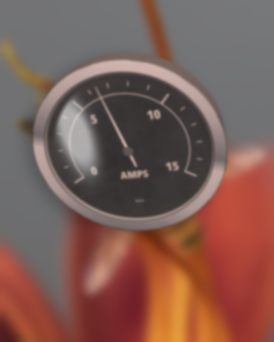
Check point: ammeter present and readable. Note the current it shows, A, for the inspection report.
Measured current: 6.5 A
